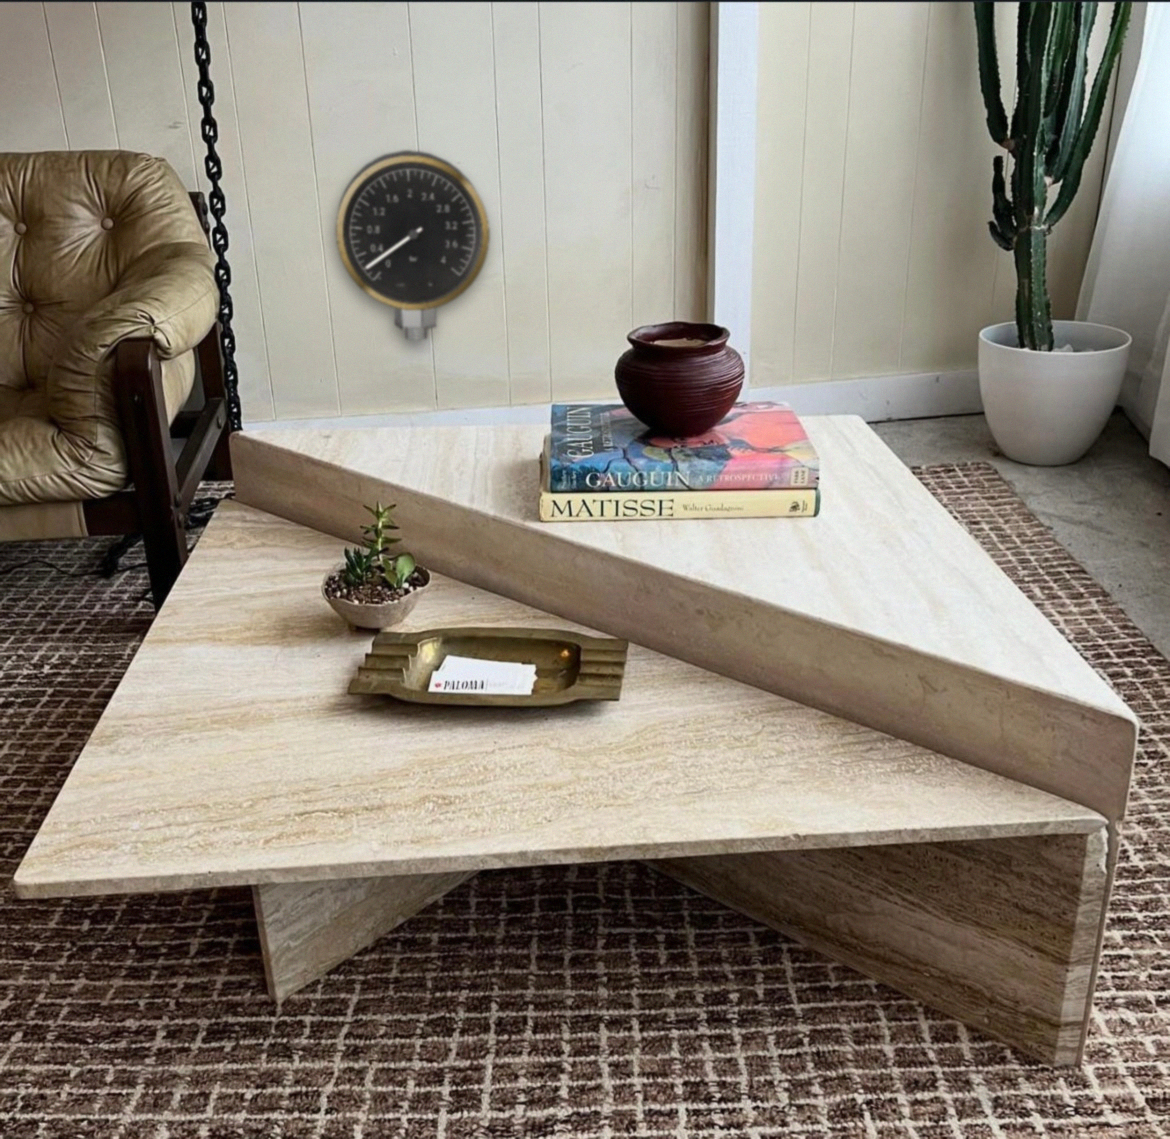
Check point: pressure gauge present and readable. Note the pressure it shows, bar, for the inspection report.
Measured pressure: 0.2 bar
